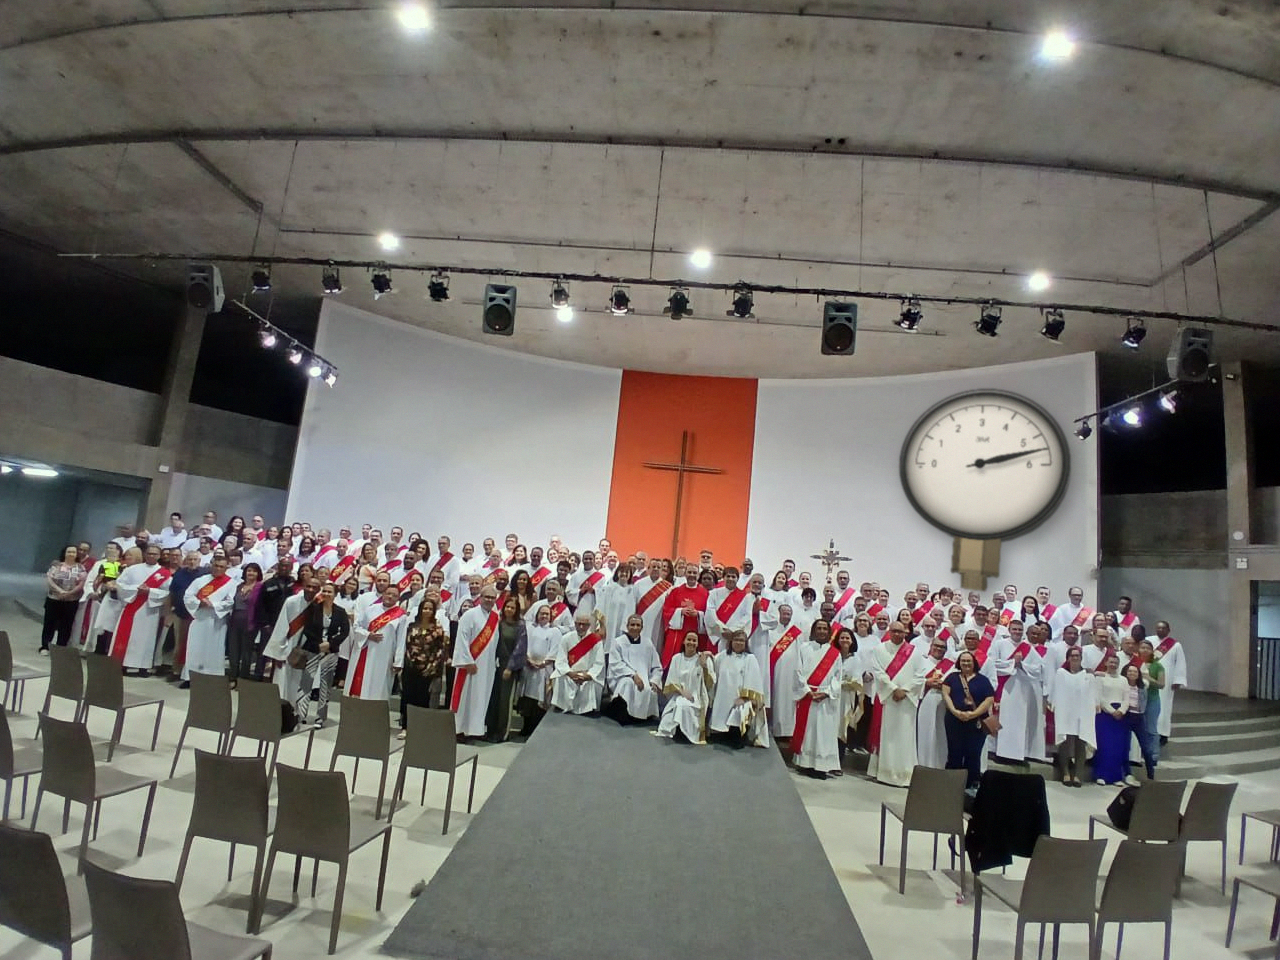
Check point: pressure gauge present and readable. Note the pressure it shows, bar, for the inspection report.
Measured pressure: 5.5 bar
